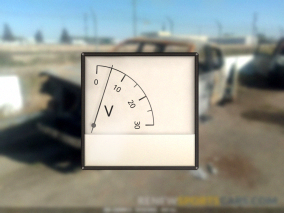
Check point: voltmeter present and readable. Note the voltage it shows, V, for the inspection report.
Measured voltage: 5 V
